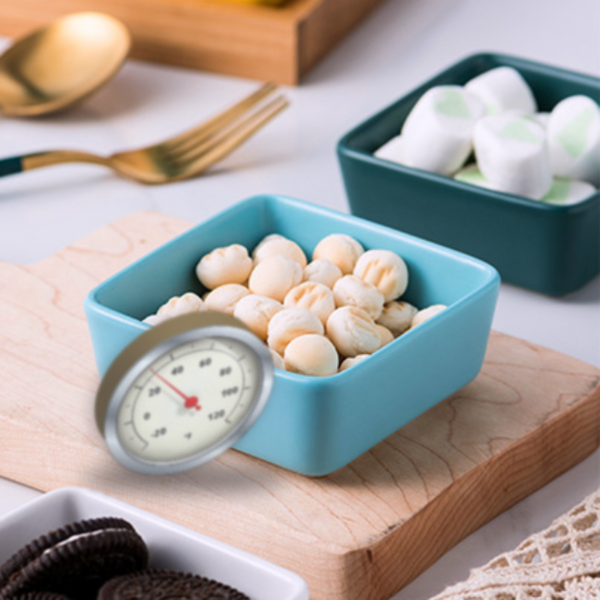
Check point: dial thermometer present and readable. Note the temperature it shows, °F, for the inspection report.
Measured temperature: 30 °F
